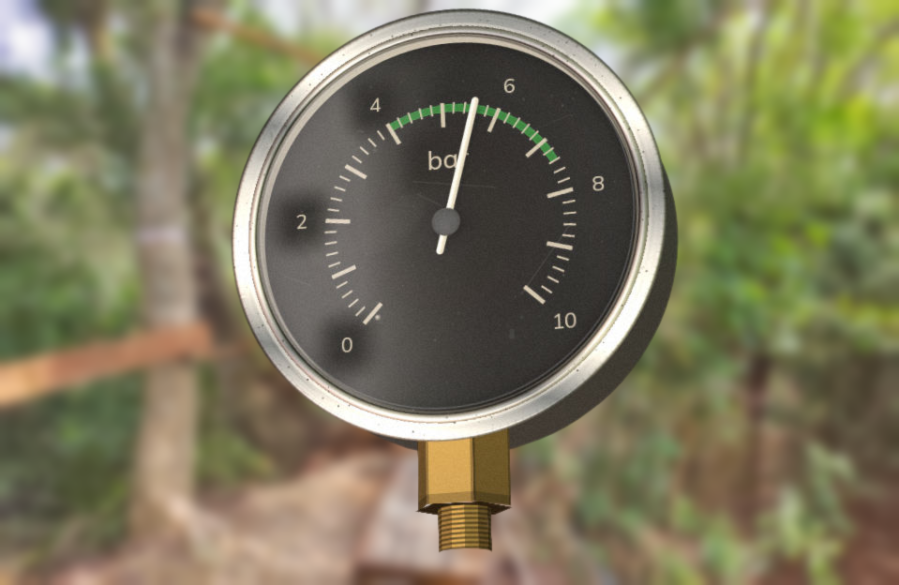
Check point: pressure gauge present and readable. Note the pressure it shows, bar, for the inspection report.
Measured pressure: 5.6 bar
